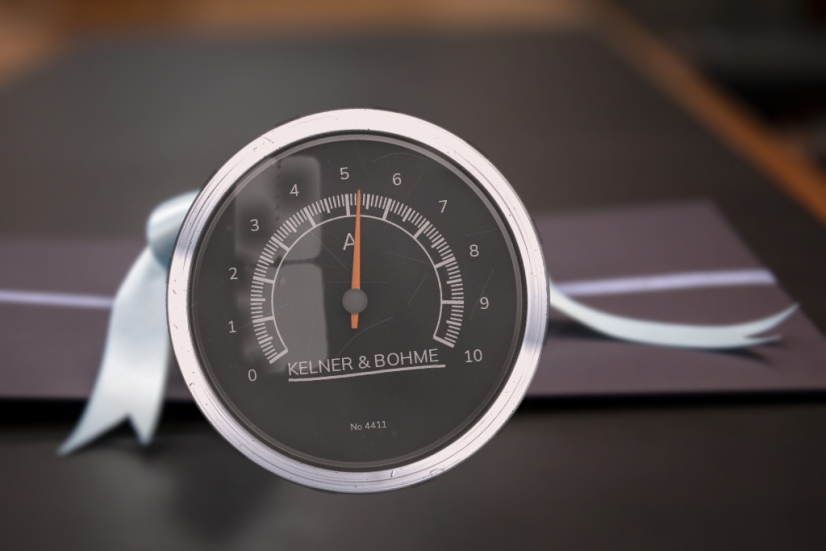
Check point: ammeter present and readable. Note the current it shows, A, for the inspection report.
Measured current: 5.3 A
